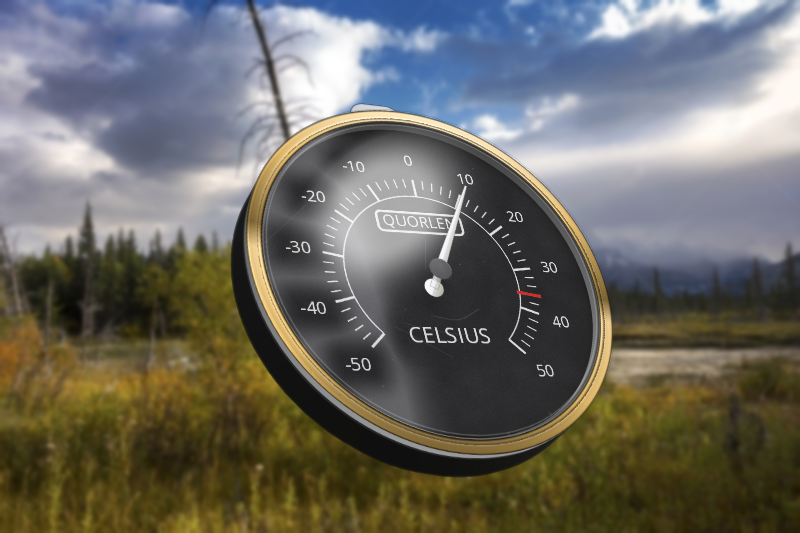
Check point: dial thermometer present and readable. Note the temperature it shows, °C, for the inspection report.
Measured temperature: 10 °C
